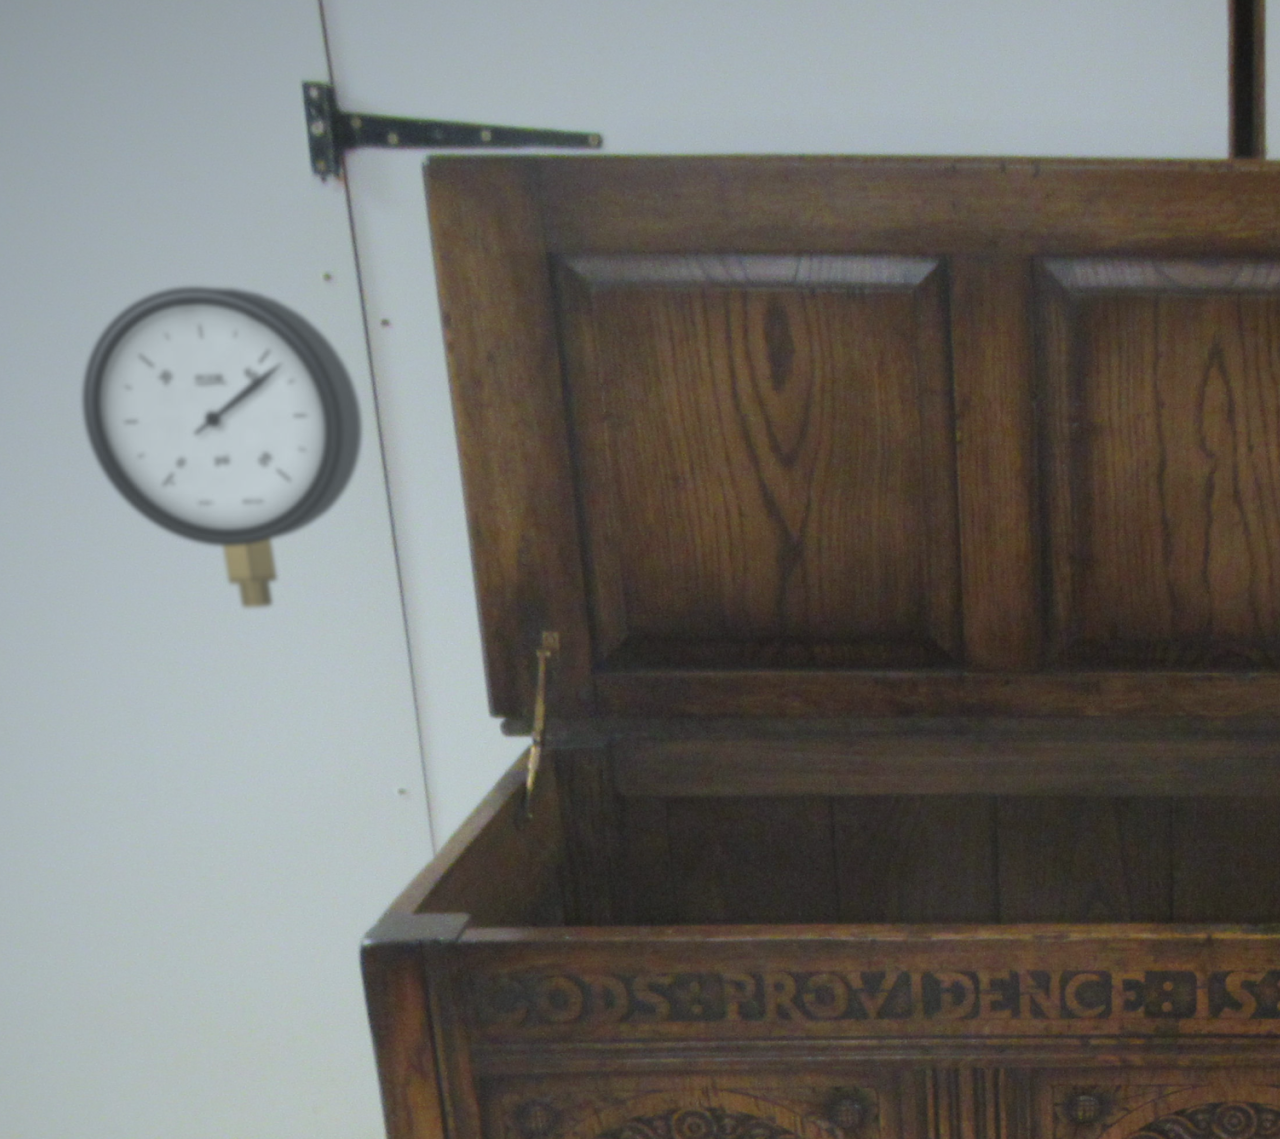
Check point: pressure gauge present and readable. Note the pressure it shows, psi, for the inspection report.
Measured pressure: 42.5 psi
